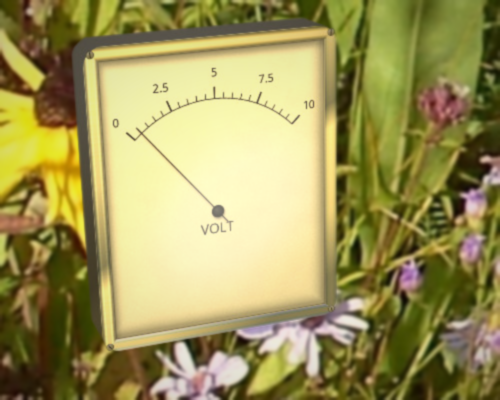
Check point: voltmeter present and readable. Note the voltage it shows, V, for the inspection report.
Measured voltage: 0.5 V
